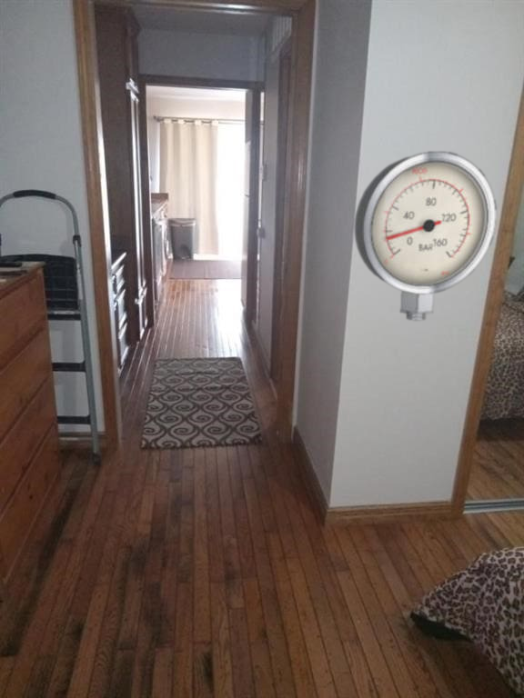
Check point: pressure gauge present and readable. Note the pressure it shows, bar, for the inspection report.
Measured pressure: 15 bar
